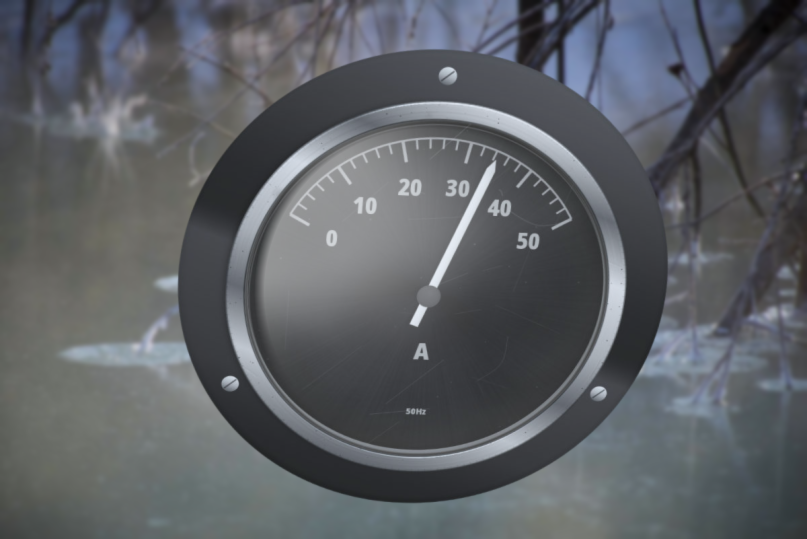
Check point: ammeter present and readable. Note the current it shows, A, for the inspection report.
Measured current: 34 A
